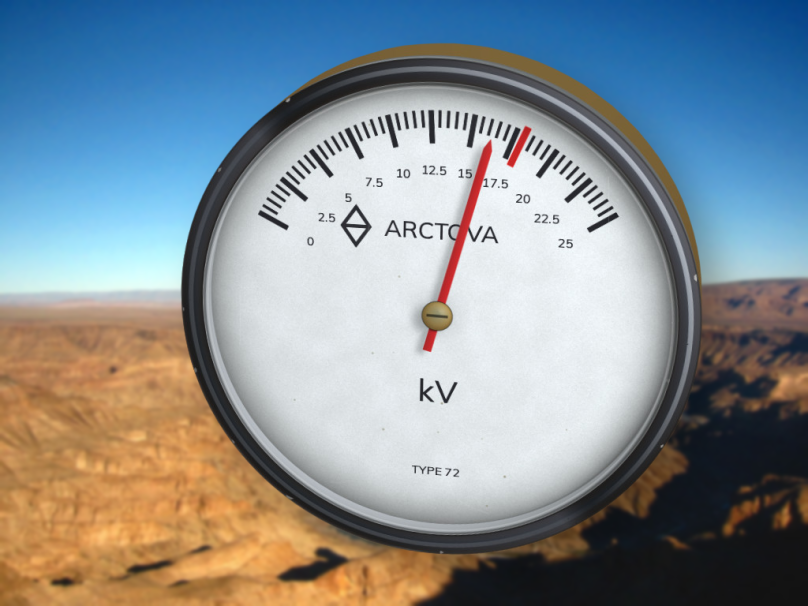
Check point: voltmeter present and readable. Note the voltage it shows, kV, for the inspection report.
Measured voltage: 16.25 kV
